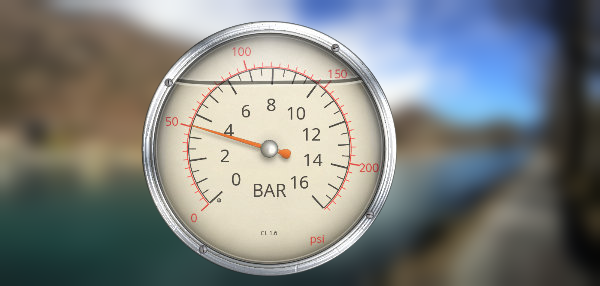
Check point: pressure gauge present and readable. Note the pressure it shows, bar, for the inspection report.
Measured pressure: 3.5 bar
